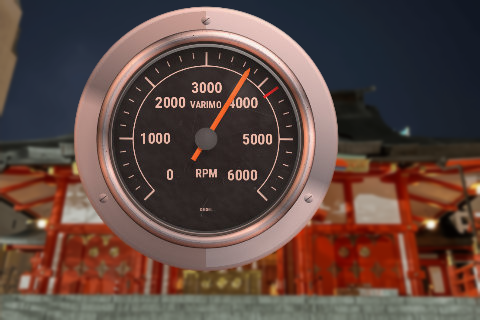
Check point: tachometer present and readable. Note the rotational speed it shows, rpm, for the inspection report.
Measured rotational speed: 3700 rpm
